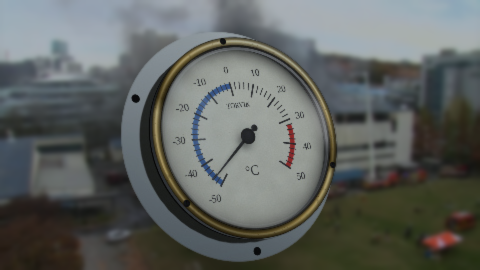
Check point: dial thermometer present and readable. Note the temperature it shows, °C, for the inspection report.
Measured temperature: -46 °C
